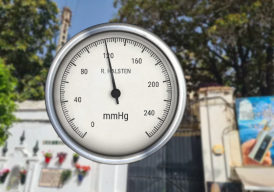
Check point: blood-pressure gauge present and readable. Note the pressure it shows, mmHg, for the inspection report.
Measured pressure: 120 mmHg
